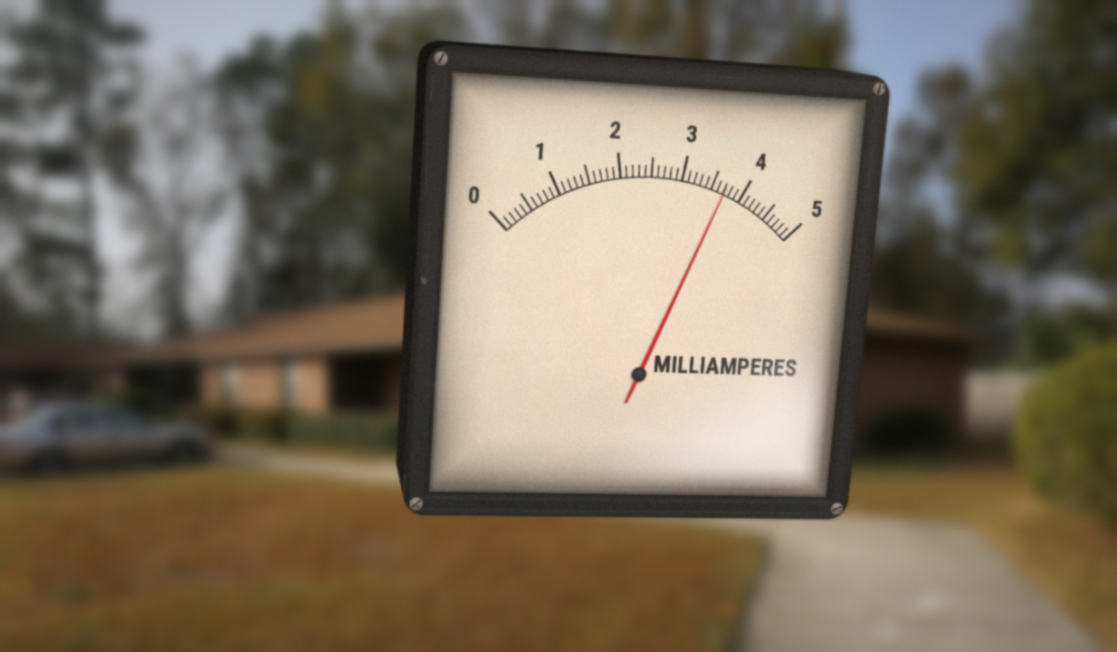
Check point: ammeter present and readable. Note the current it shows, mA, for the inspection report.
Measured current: 3.7 mA
